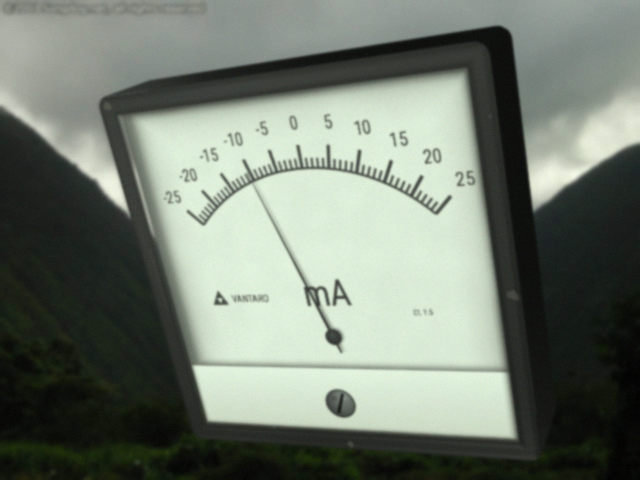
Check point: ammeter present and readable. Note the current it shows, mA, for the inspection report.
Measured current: -10 mA
